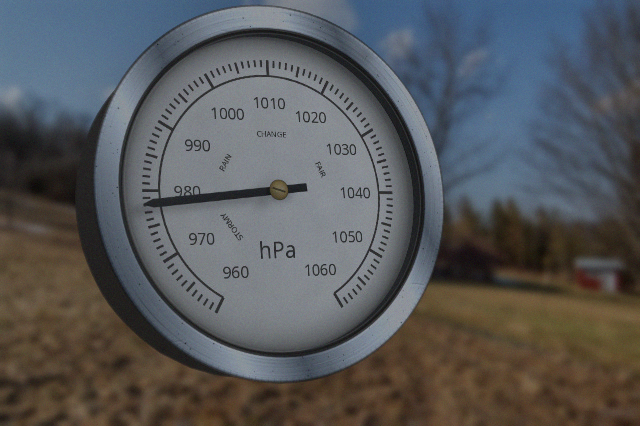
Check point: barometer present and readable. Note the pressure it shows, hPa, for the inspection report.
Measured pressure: 978 hPa
